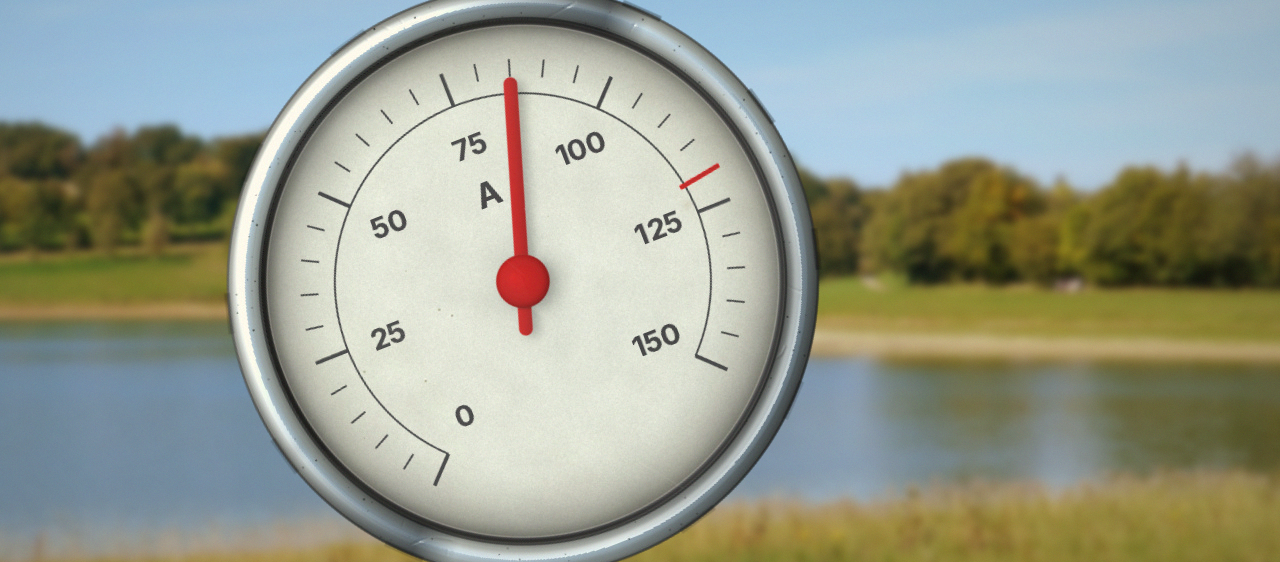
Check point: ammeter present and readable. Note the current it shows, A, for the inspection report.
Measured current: 85 A
